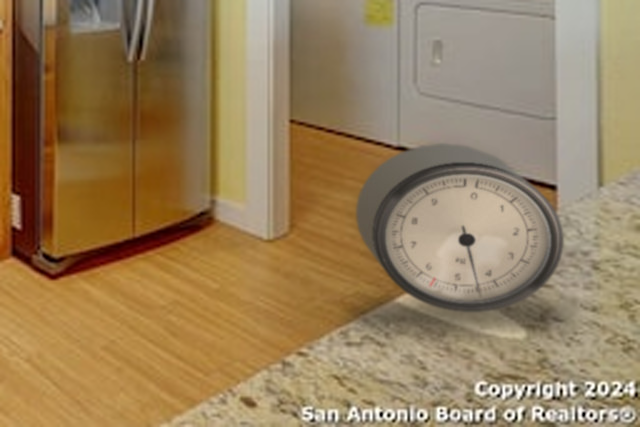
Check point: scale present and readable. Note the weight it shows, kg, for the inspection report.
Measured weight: 4.5 kg
